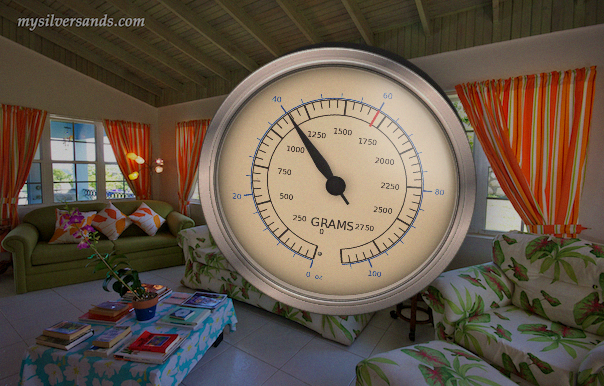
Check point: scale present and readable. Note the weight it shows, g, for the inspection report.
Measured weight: 1150 g
